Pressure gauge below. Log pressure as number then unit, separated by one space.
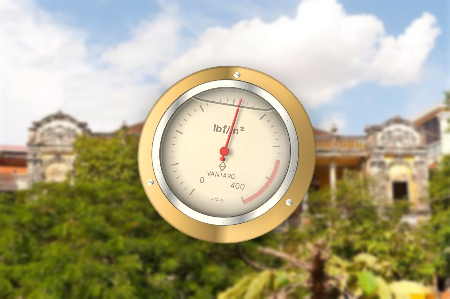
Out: 210 psi
